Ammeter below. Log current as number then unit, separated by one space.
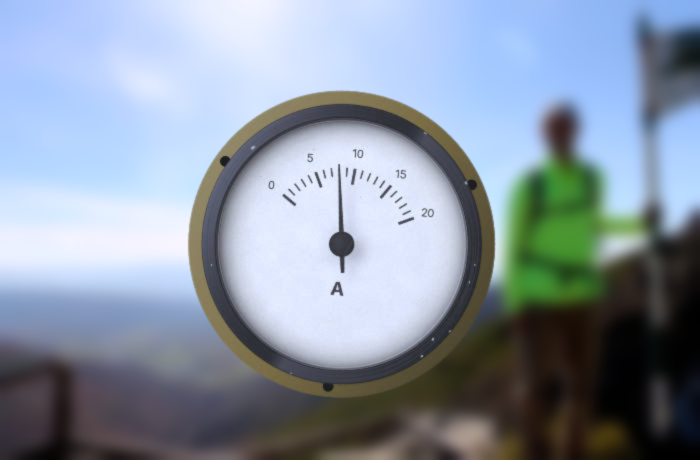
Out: 8 A
